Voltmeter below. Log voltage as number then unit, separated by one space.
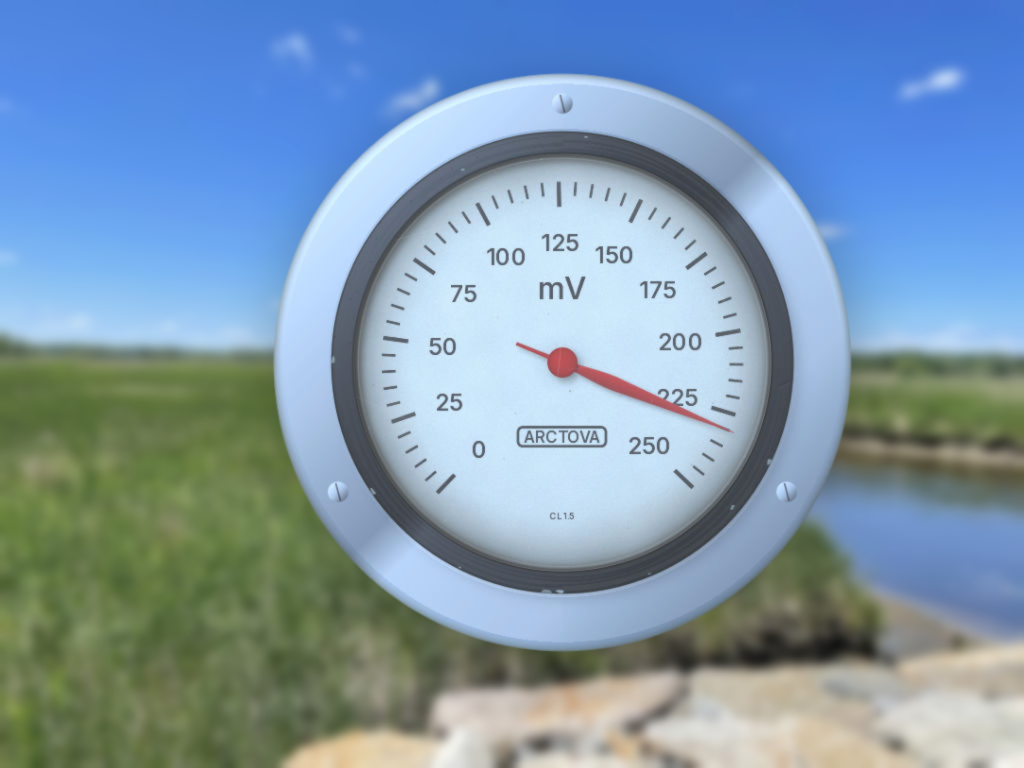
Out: 230 mV
